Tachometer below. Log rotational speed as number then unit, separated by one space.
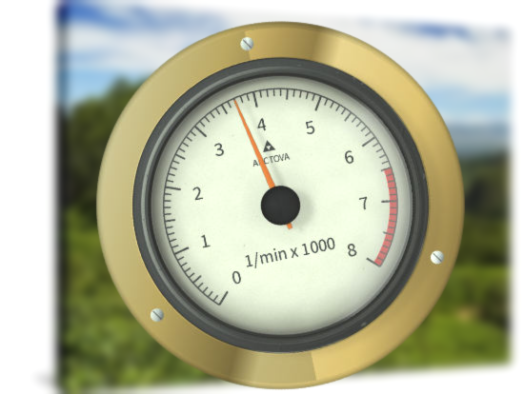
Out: 3700 rpm
